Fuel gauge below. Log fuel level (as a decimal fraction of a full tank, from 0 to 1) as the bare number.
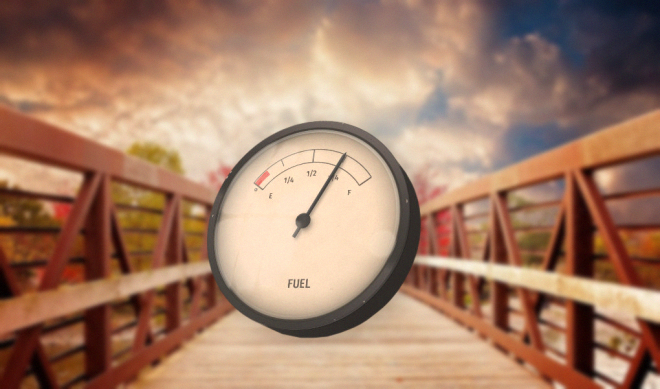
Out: 0.75
